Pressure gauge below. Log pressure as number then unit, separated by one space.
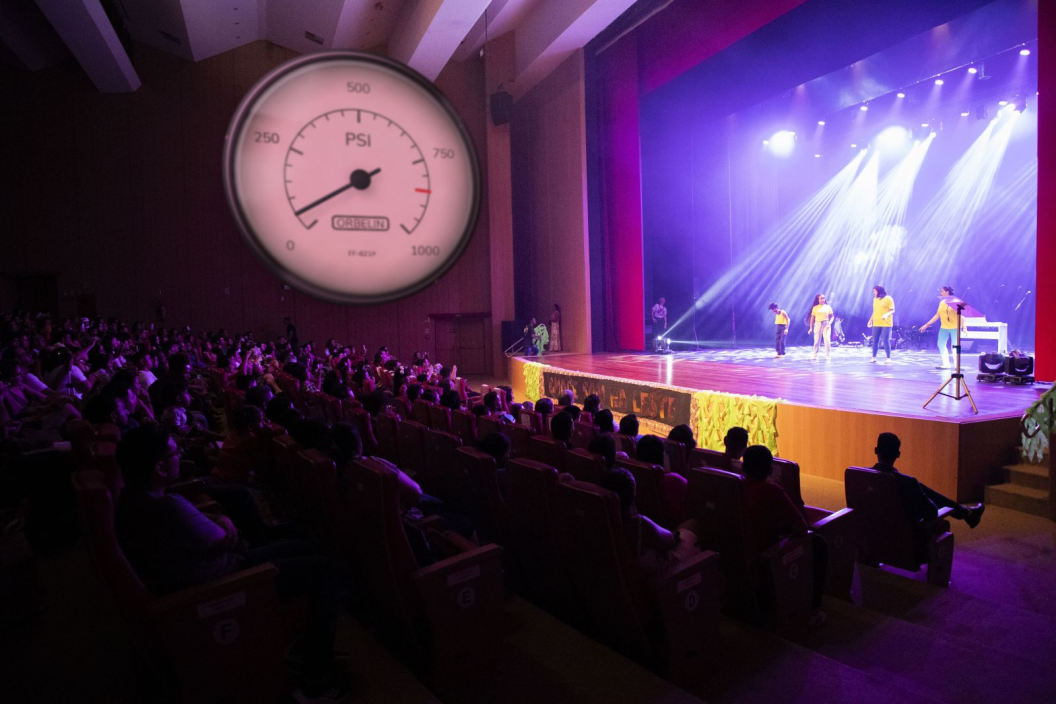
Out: 50 psi
